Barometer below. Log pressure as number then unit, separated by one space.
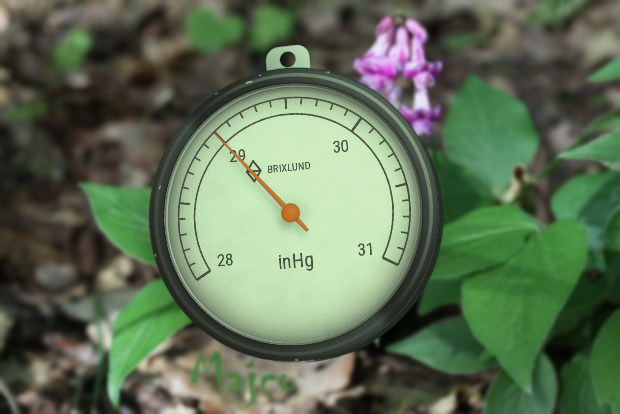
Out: 29 inHg
